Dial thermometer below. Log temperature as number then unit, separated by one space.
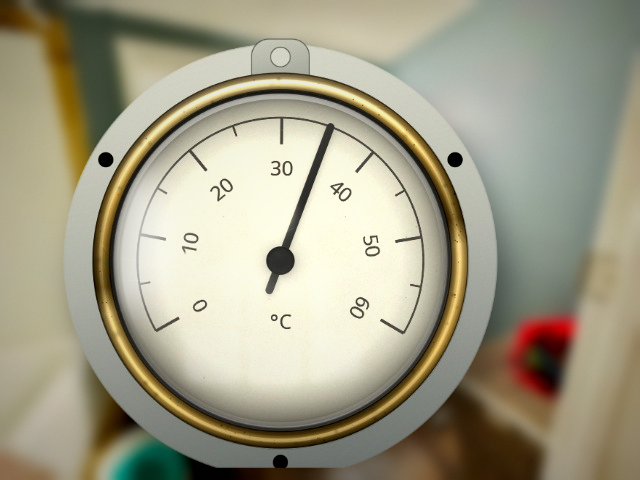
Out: 35 °C
